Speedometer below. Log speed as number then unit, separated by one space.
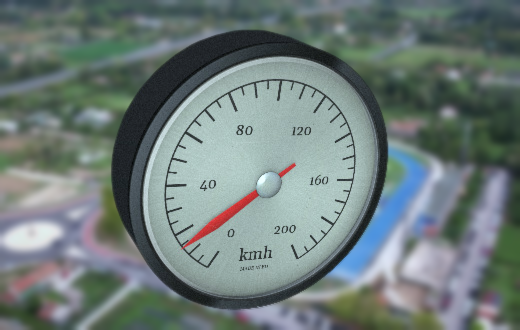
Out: 15 km/h
